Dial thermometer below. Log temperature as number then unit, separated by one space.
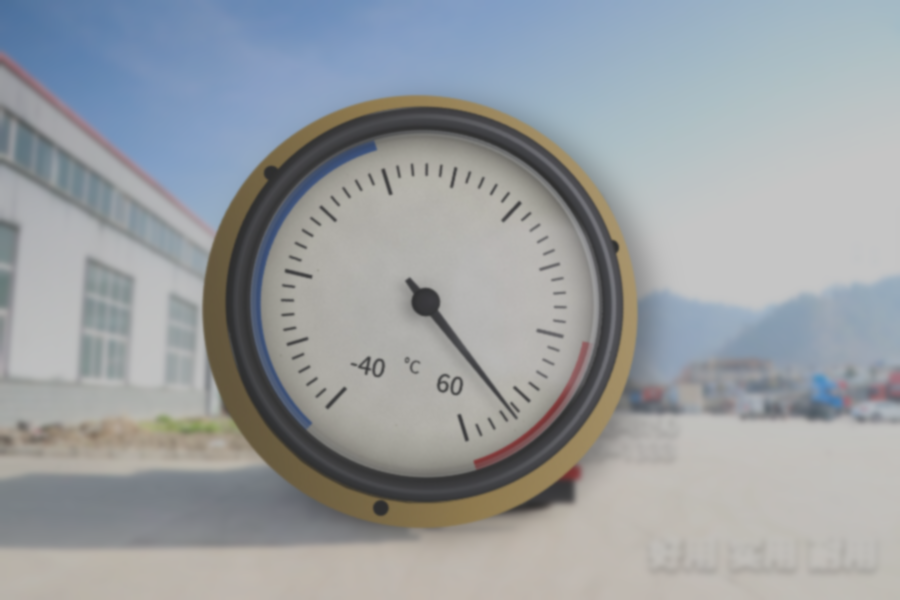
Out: 53 °C
